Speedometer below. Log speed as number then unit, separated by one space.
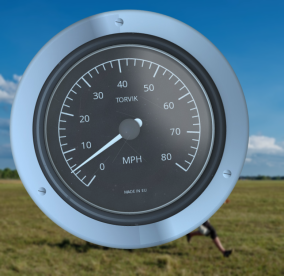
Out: 5 mph
